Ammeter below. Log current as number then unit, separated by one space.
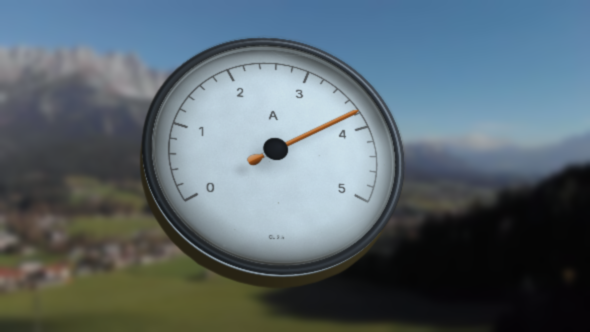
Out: 3.8 A
